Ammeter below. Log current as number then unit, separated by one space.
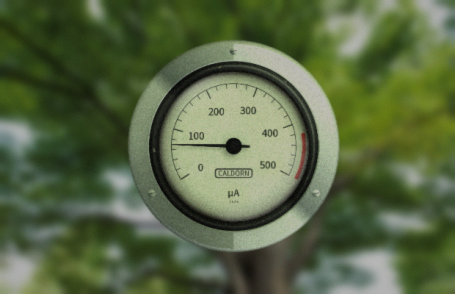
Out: 70 µA
